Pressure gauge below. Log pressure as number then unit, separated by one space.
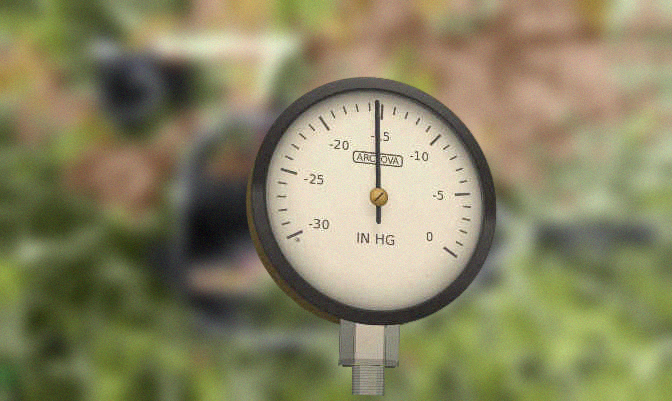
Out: -15.5 inHg
